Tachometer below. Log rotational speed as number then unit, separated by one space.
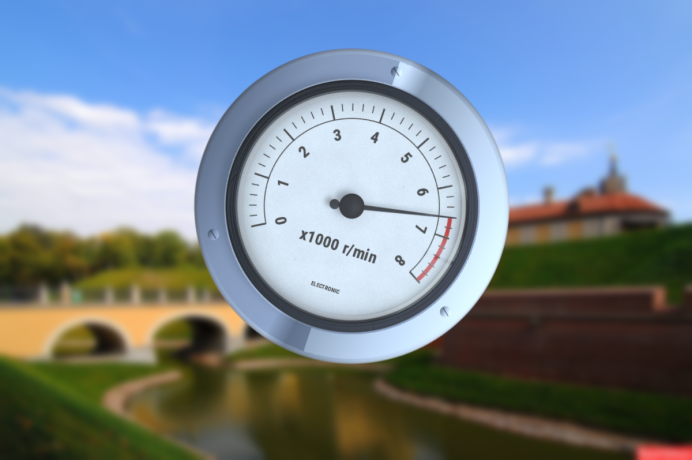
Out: 6600 rpm
